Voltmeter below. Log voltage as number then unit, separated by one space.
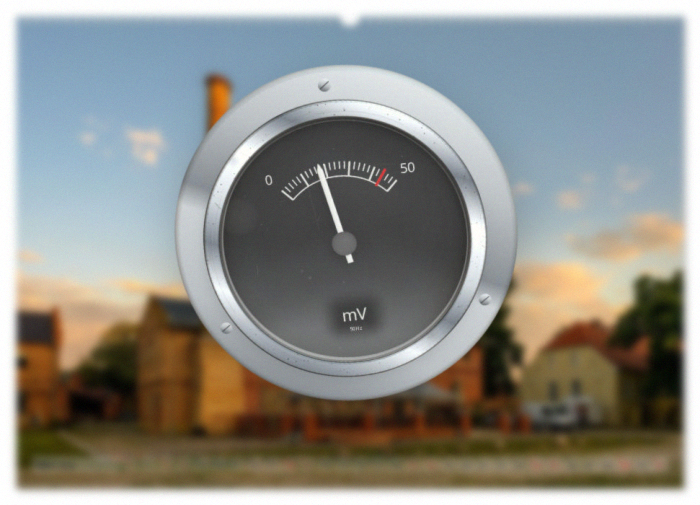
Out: 18 mV
